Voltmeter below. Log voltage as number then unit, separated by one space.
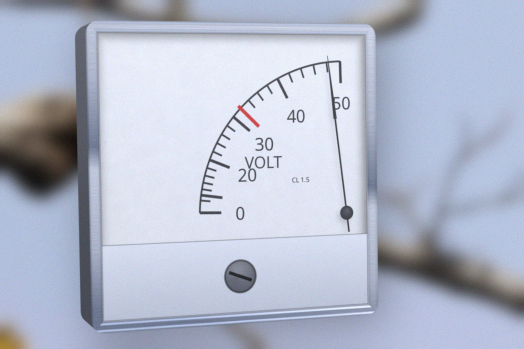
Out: 48 V
